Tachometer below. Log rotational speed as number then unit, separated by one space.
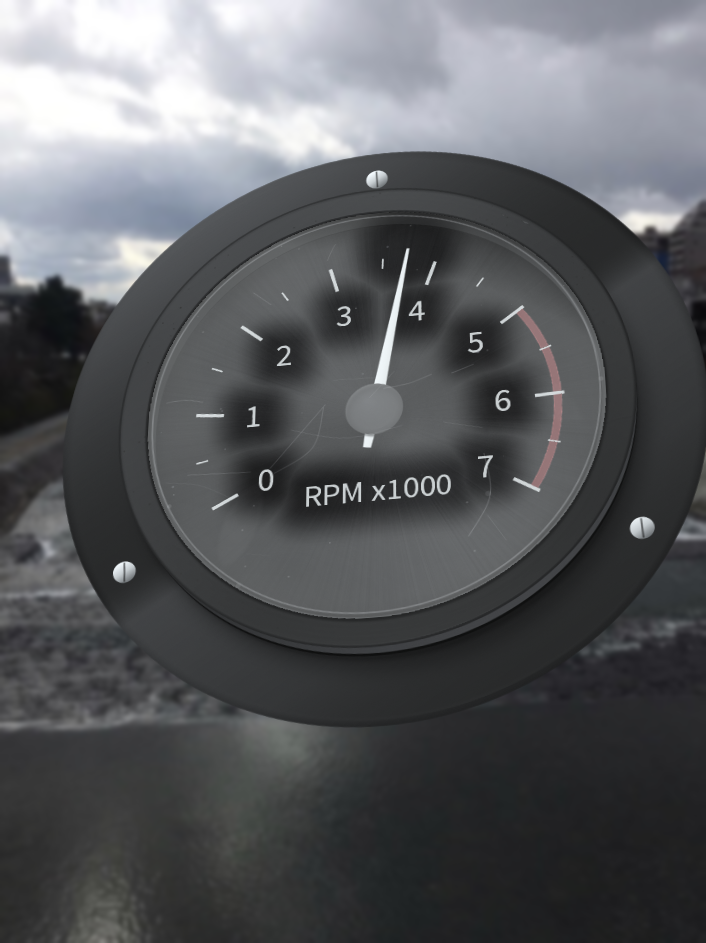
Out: 3750 rpm
